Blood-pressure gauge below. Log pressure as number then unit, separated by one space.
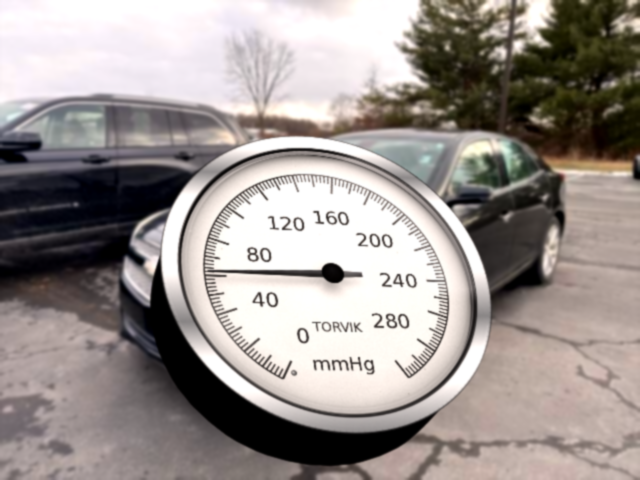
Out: 60 mmHg
